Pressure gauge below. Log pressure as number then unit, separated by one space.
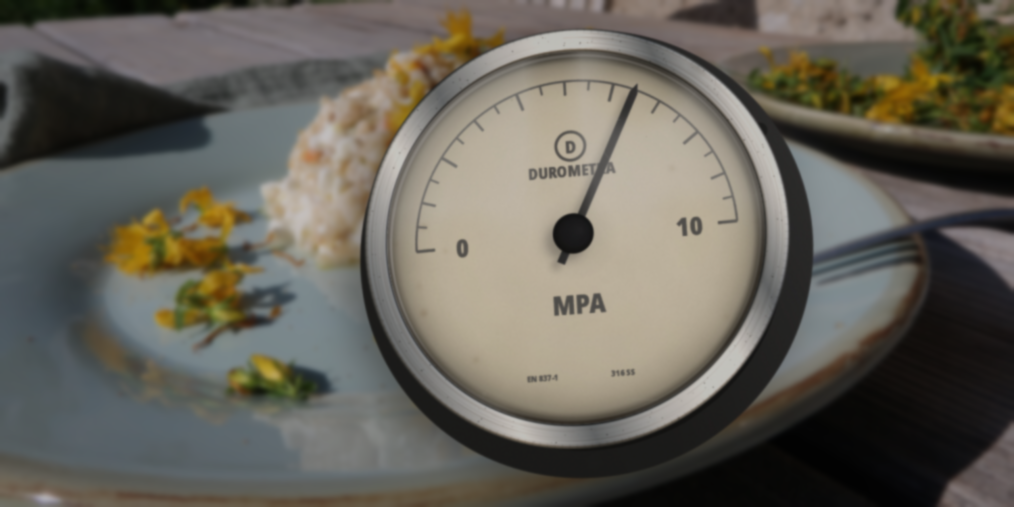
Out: 6.5 MPa
